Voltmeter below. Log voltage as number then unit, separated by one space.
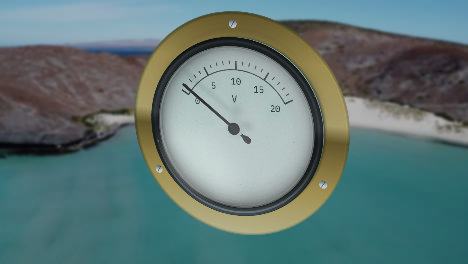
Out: 1 V
